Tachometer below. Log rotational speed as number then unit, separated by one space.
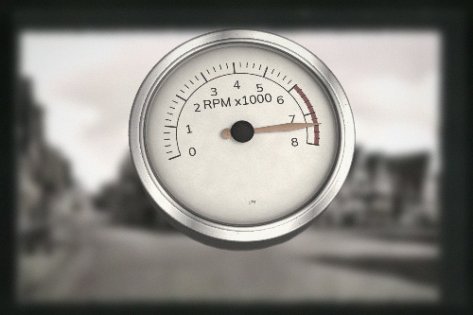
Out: 7400 rpm
